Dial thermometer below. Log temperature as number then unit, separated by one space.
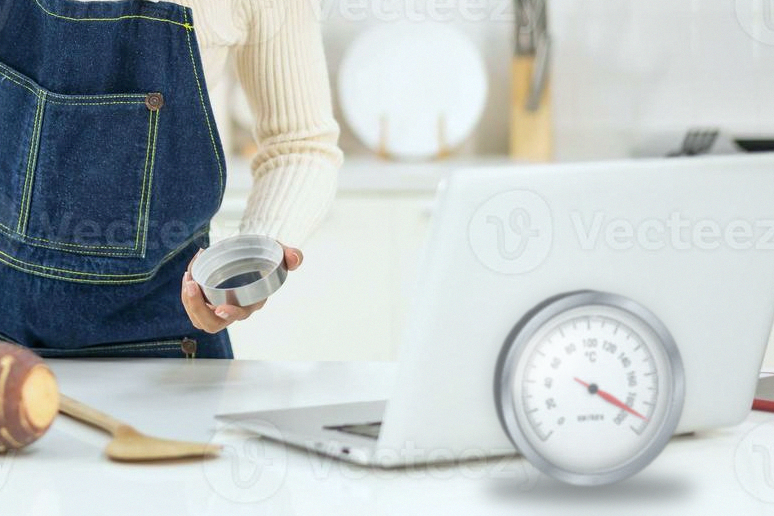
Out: 190 °C
